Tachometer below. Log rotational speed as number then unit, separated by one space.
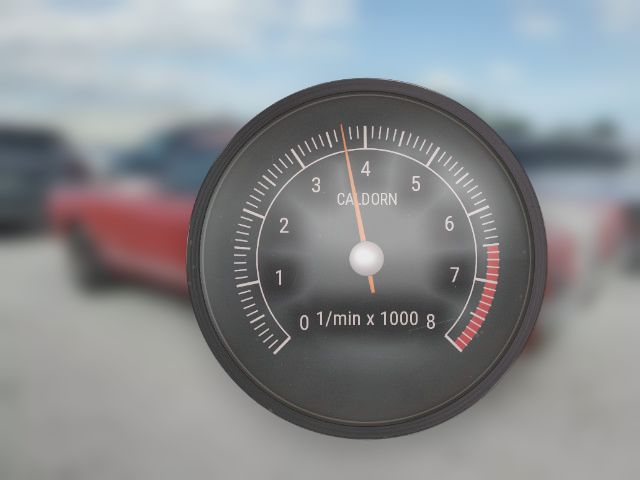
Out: 3700 rpm
